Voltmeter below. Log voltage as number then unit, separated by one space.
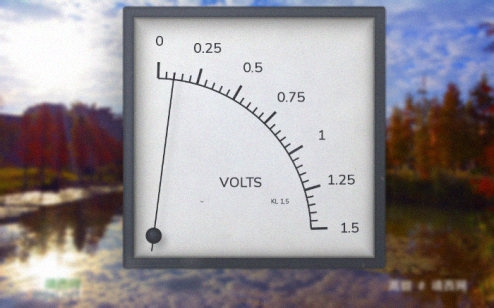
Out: 0.1 V
